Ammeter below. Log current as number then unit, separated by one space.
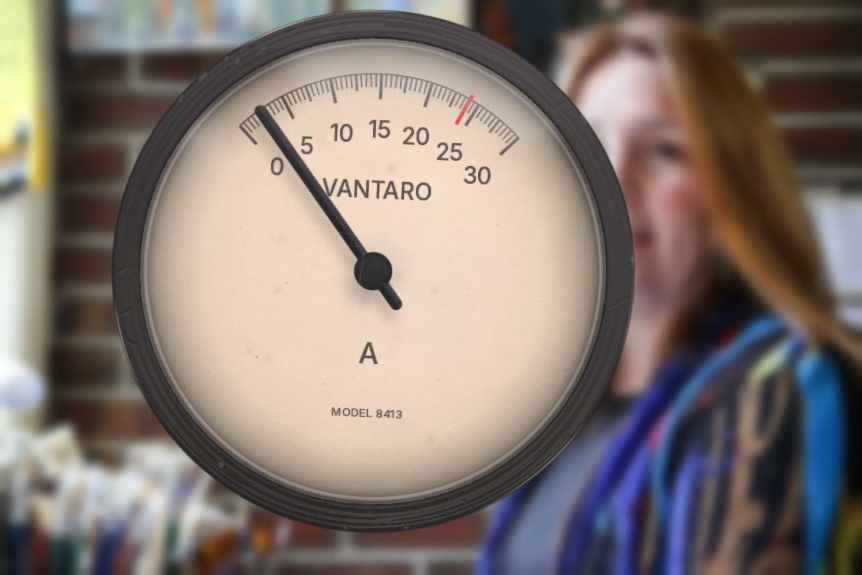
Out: 2.5 A
